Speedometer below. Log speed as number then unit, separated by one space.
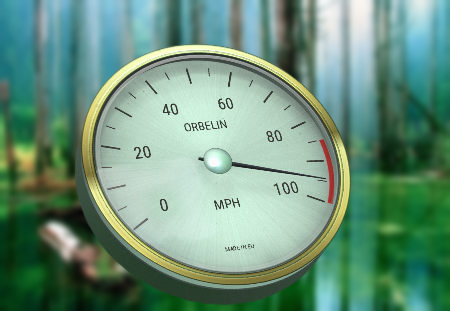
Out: 95 mph
